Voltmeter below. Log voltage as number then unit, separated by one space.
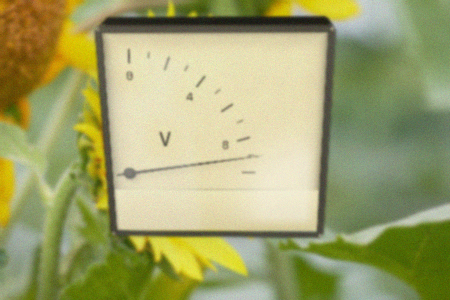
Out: 9 V
